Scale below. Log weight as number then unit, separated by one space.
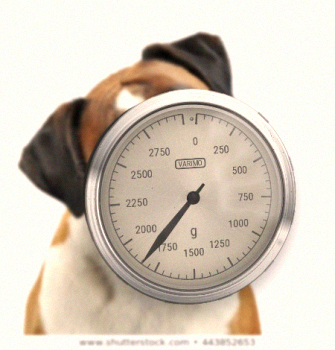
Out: 1850 g
